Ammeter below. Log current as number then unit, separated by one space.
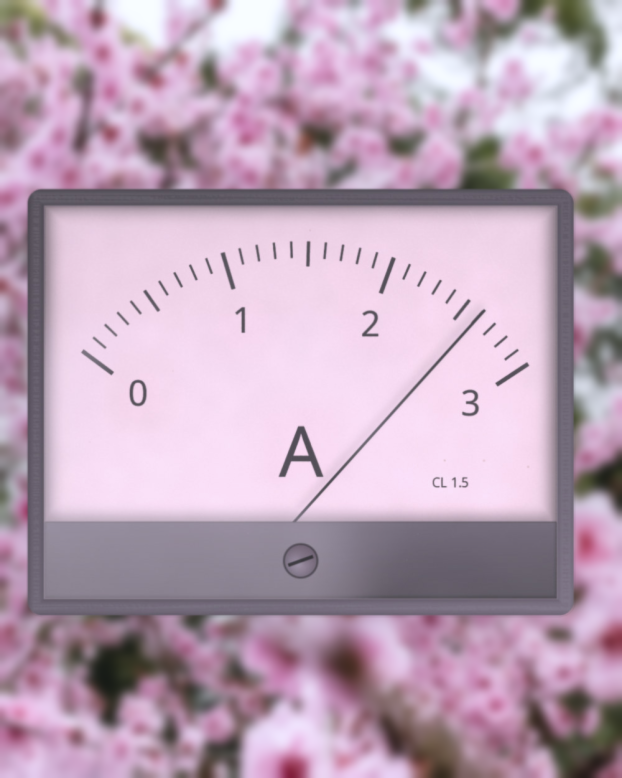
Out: 2.6 A
